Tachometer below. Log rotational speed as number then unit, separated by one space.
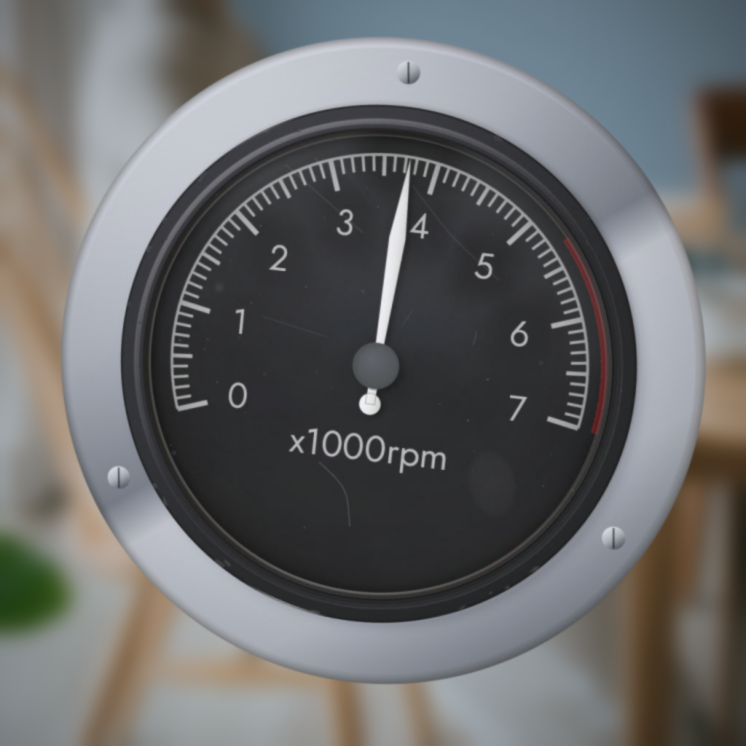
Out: 3750 rpm
